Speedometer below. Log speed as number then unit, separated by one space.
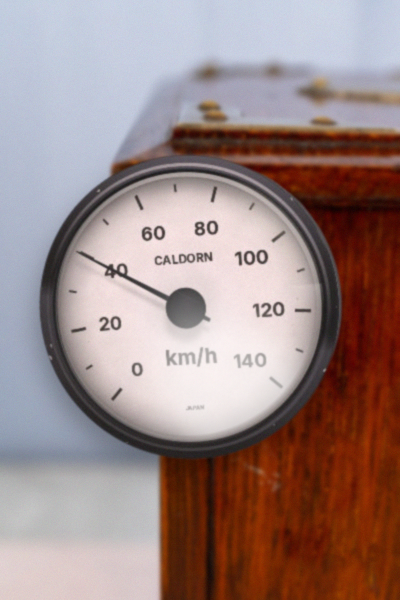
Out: 40 km/h
